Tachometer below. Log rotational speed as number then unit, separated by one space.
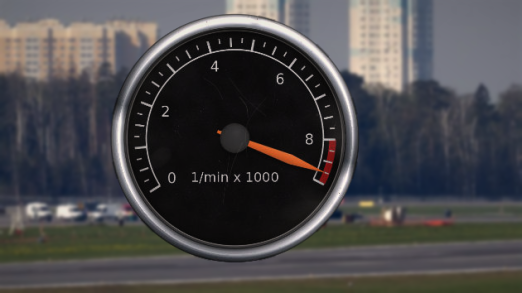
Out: 8750 rpm
